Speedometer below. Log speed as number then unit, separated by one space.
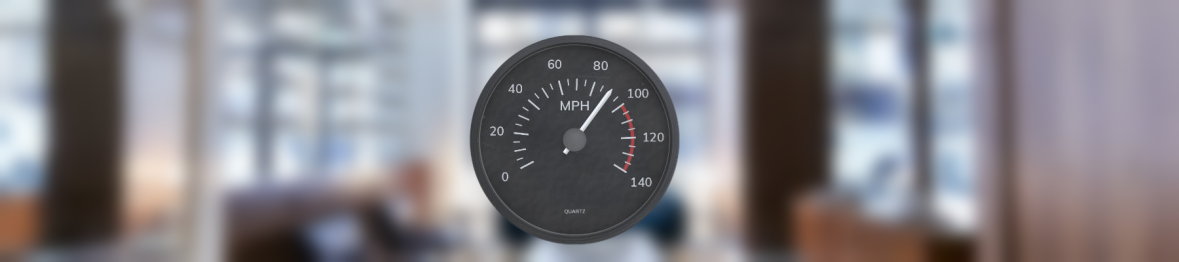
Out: 90 mph
